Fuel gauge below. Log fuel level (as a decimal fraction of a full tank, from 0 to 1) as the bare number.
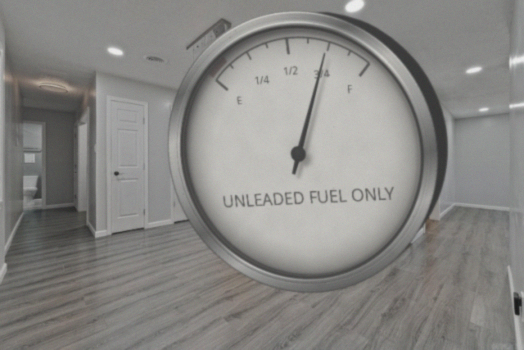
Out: 0.75
